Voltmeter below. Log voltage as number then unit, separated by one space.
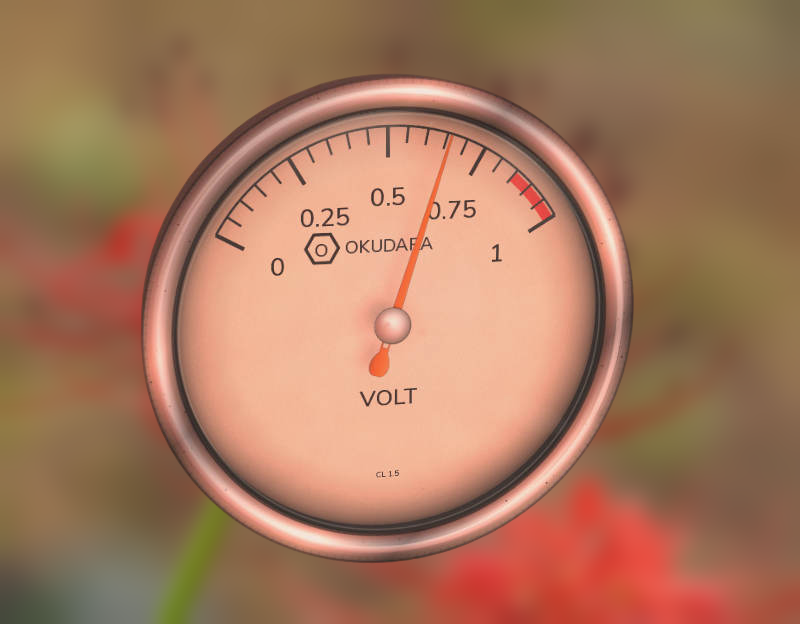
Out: 0.65 V
